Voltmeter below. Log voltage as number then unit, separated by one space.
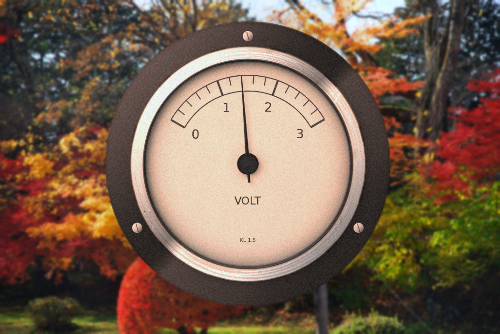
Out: 1.4 V
